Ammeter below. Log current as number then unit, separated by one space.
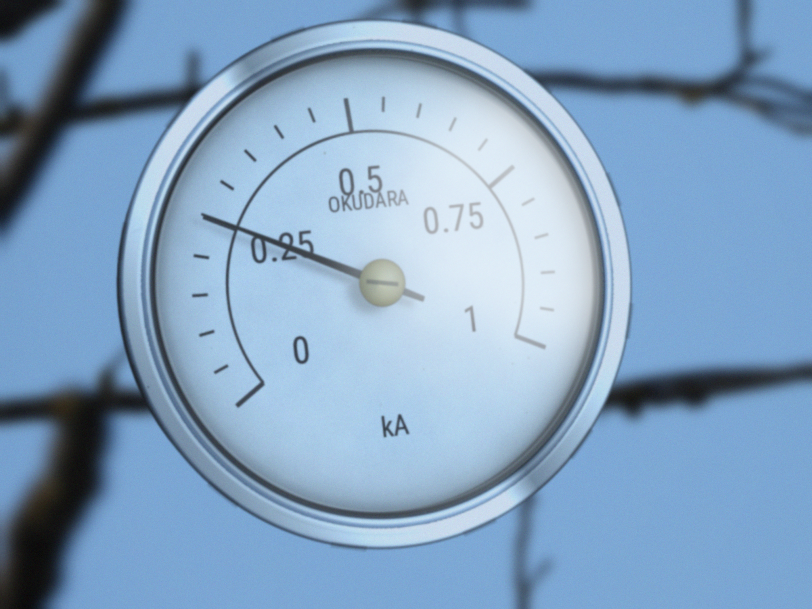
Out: 0.25 kA
